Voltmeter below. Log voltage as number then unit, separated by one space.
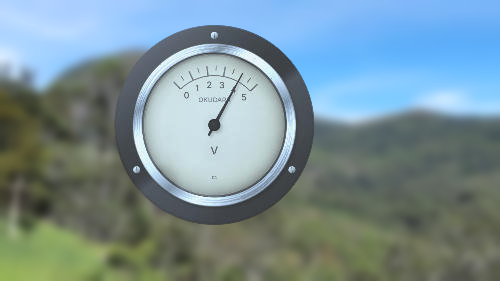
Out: 4 V
